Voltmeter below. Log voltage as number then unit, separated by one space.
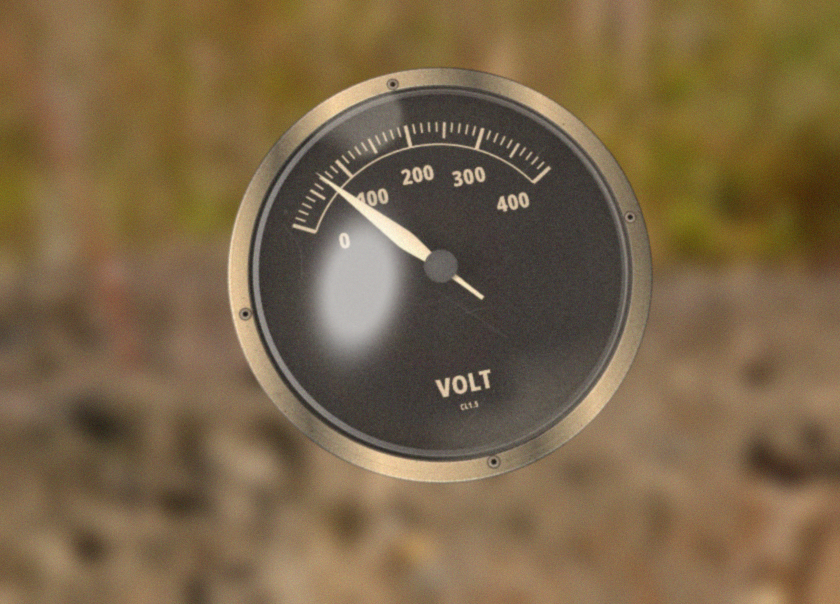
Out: 70 V
